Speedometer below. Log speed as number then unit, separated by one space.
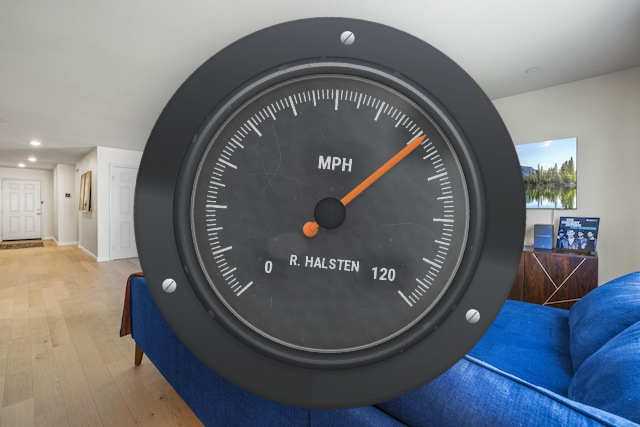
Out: 81 mph
